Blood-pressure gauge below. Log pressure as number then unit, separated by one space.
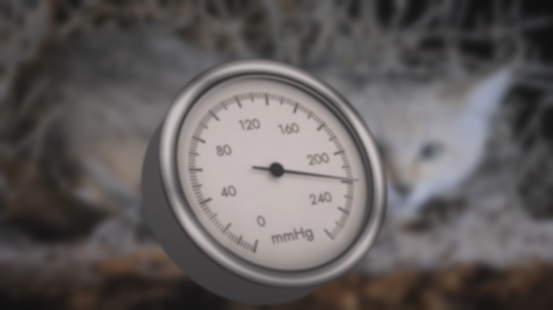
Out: 220 mmHg
